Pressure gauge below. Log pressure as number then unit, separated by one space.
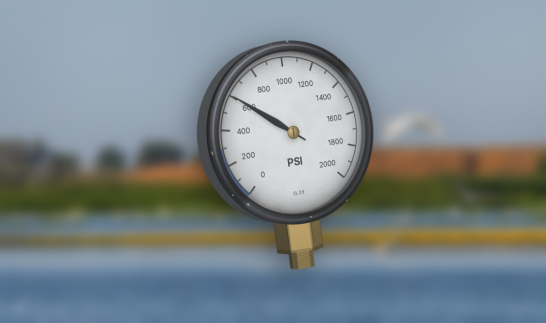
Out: 600 psi
